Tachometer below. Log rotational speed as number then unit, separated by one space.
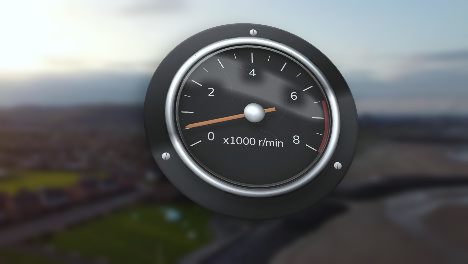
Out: 500 rpm
